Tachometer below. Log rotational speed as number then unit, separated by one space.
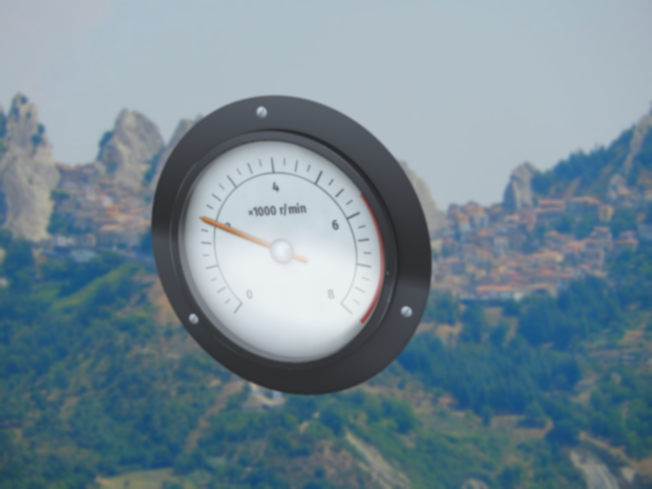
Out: 2000 rpm
